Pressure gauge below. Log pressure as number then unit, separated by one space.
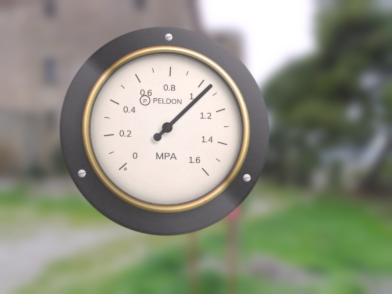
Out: 1.05 MPa
